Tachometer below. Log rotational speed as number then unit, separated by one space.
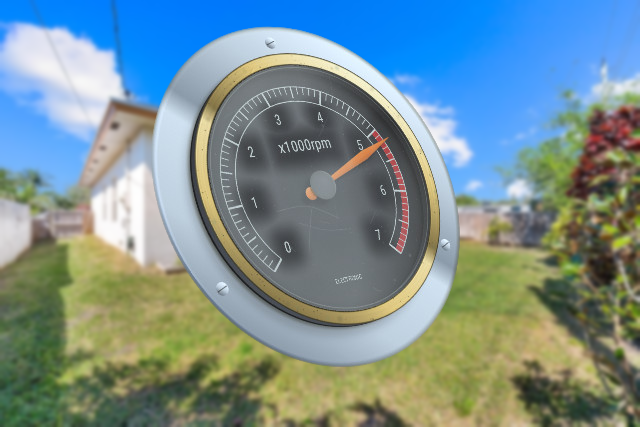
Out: 5200 rpm
